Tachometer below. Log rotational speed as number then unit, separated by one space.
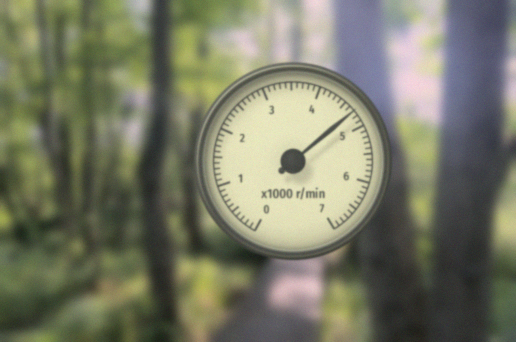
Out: 4700 rpm
